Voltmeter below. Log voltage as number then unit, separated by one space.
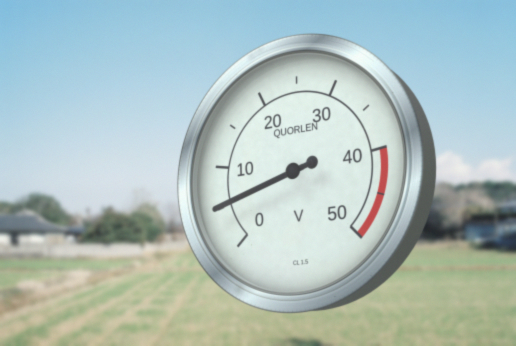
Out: 5 V
